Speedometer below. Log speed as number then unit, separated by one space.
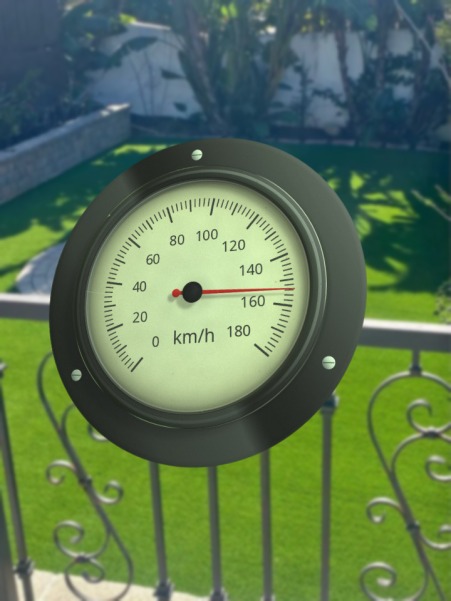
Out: 154 km/h
